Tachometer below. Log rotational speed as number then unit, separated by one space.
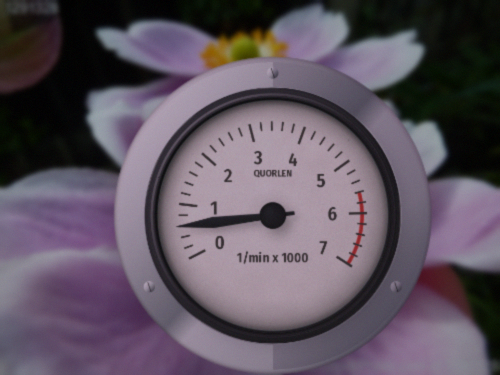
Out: 600 rpm
